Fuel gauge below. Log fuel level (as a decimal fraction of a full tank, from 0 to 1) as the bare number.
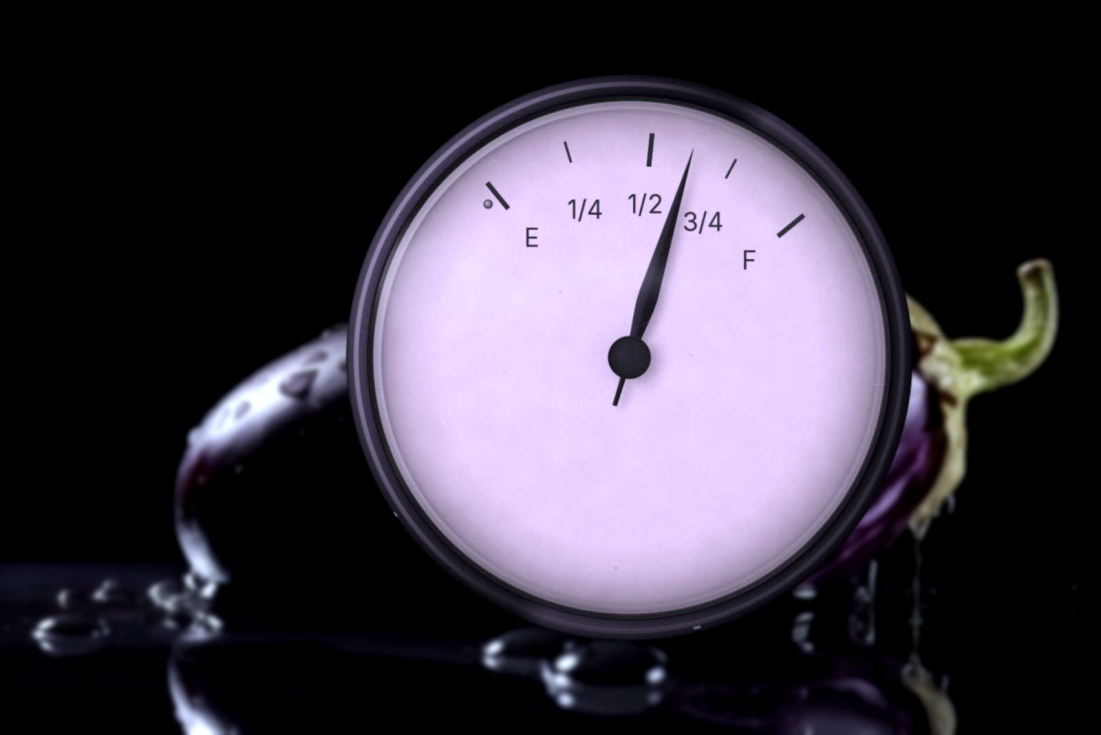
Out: 0.625
